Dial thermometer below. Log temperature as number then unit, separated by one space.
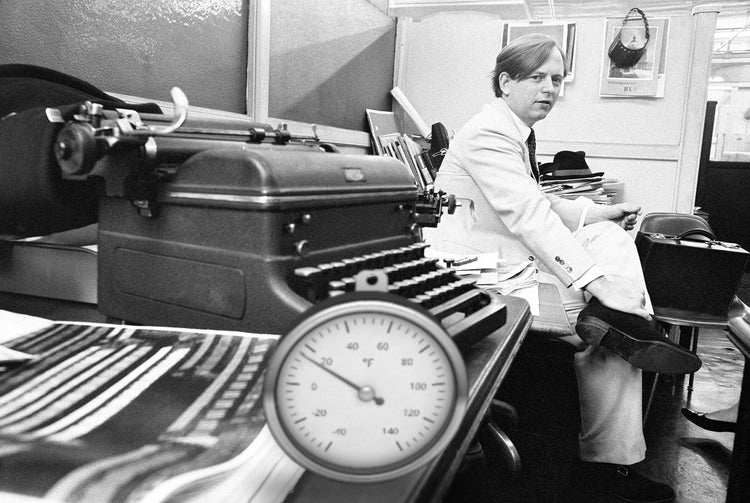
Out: 16 °F
